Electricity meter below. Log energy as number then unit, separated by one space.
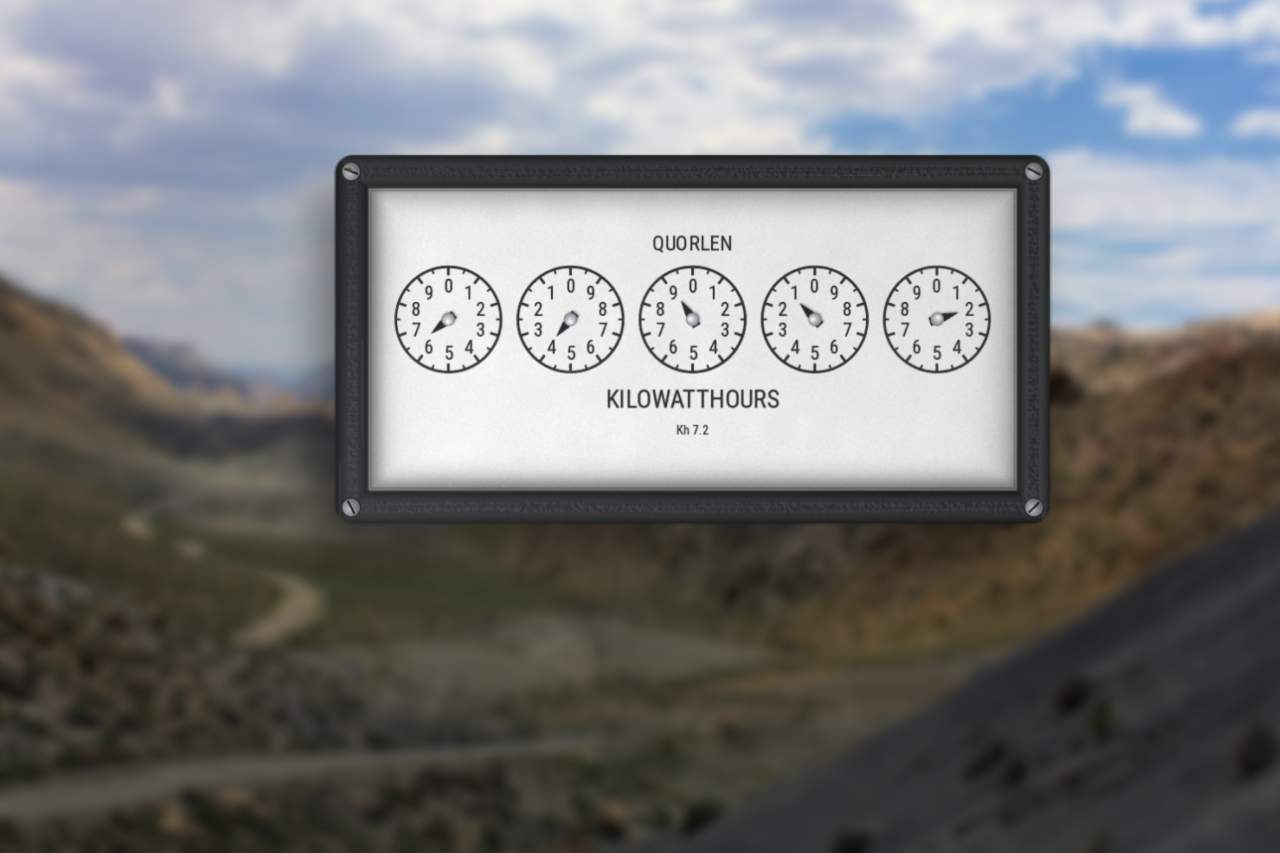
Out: 63912 kWh
